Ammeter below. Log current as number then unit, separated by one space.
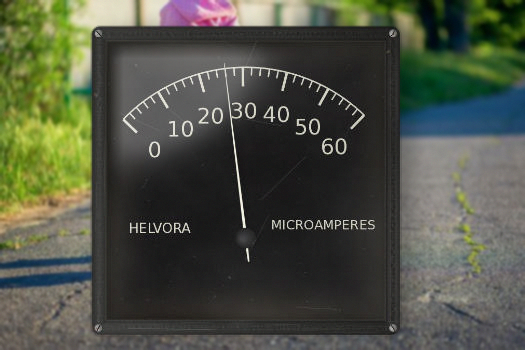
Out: 26 µA
